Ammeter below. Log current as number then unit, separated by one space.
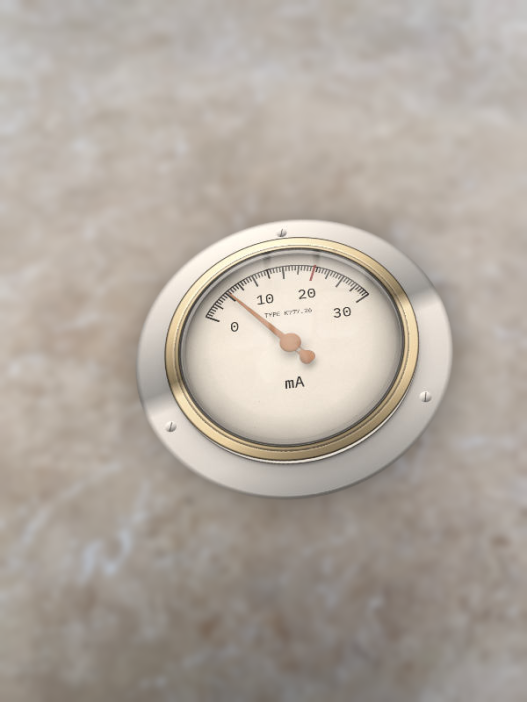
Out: 5 mA
